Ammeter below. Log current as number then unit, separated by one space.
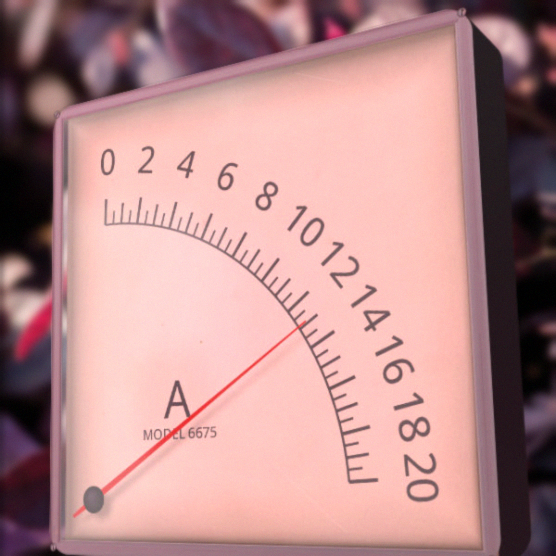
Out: 13 A
